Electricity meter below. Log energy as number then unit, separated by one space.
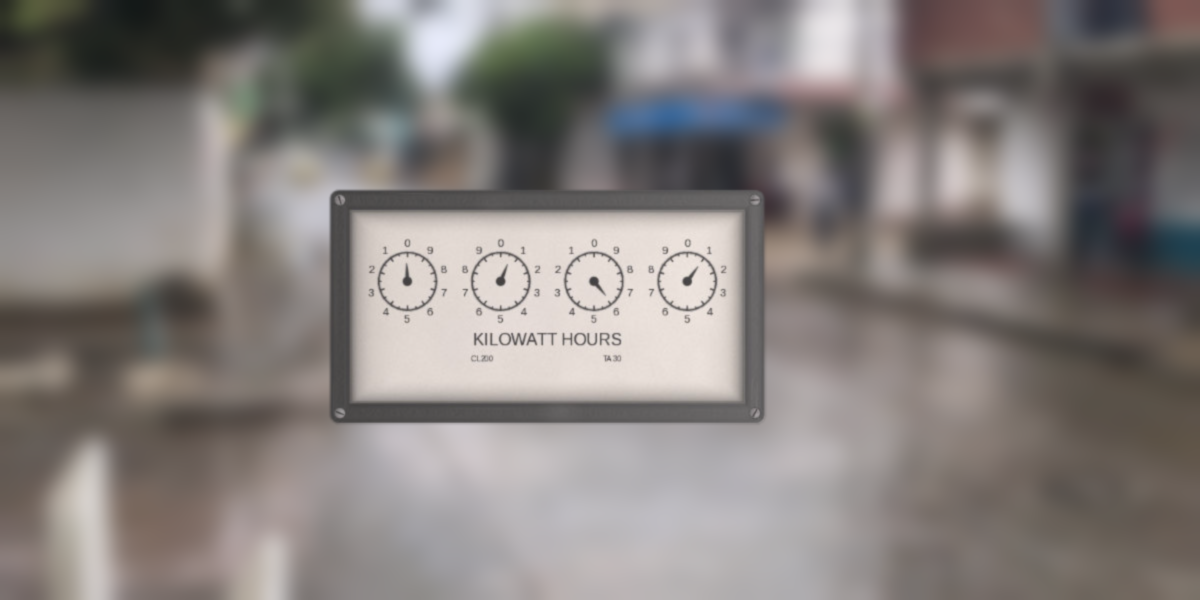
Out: 61 kWh
